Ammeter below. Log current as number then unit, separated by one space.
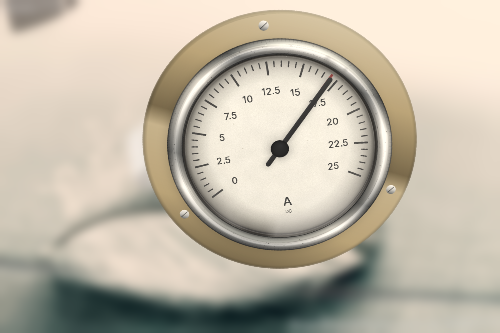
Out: 17 A
